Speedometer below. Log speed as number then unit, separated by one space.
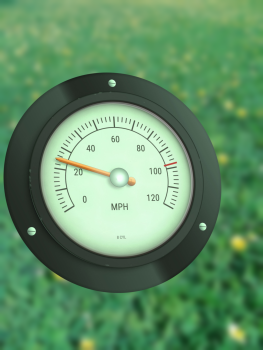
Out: 24 mph
